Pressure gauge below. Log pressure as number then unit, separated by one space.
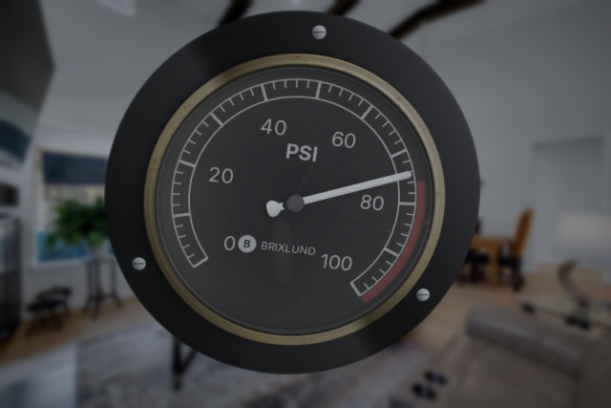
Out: 74 psi
